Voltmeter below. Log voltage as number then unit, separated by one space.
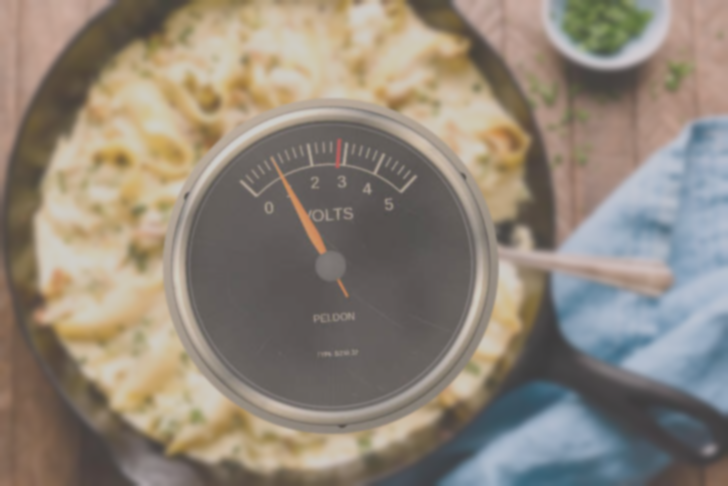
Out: 1 V
